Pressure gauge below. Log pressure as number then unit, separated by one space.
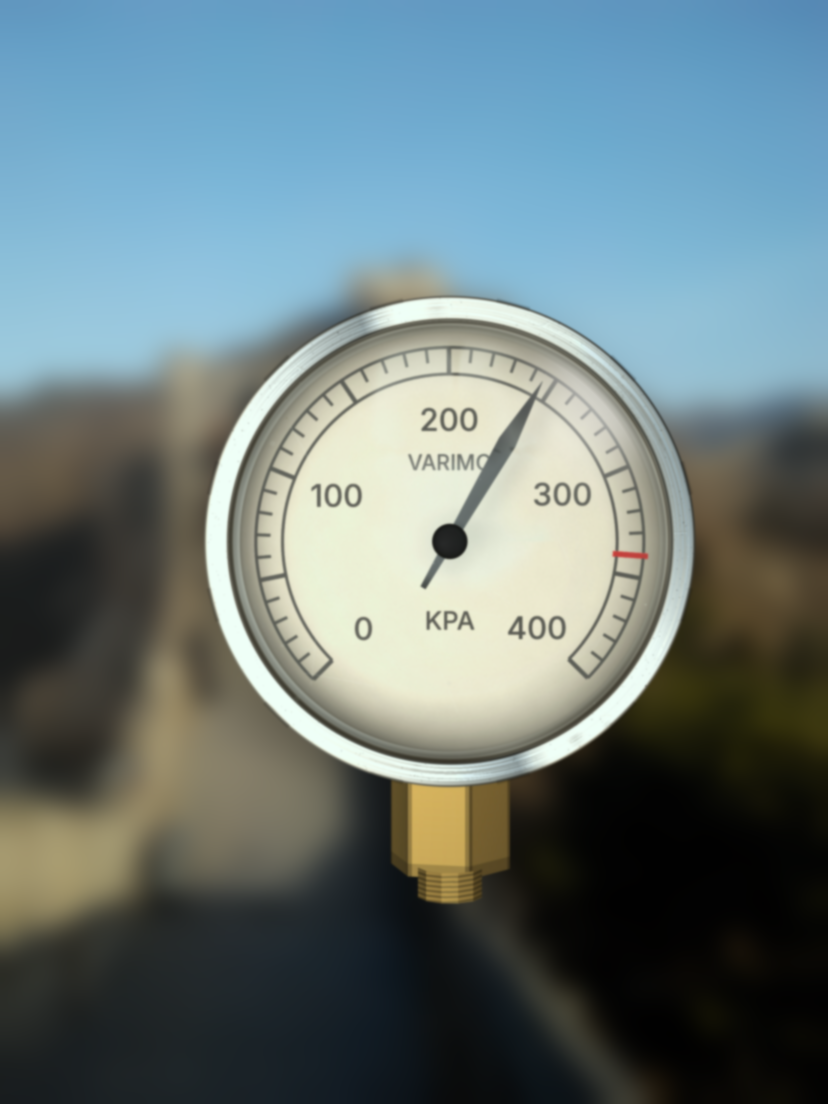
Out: 245 kPa
